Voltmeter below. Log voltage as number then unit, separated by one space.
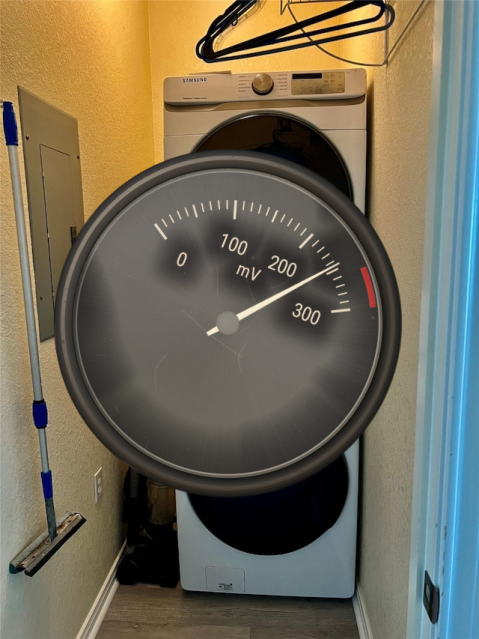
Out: 245 mV
